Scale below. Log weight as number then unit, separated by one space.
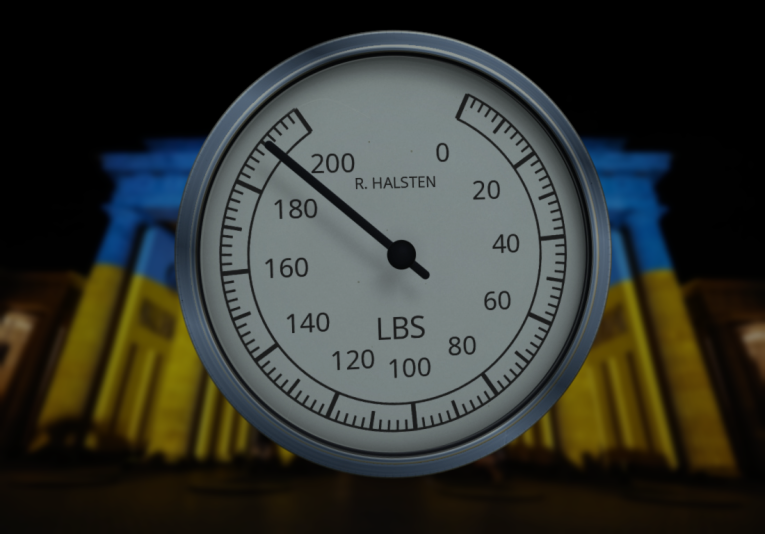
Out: 190 lb
